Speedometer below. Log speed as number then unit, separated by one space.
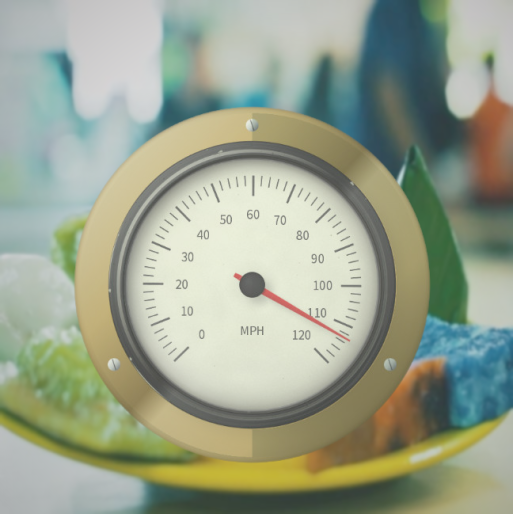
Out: 113 mph
